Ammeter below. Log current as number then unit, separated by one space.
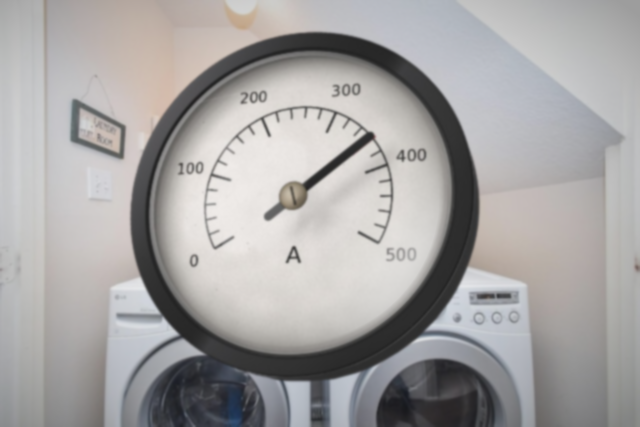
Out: 360 A
